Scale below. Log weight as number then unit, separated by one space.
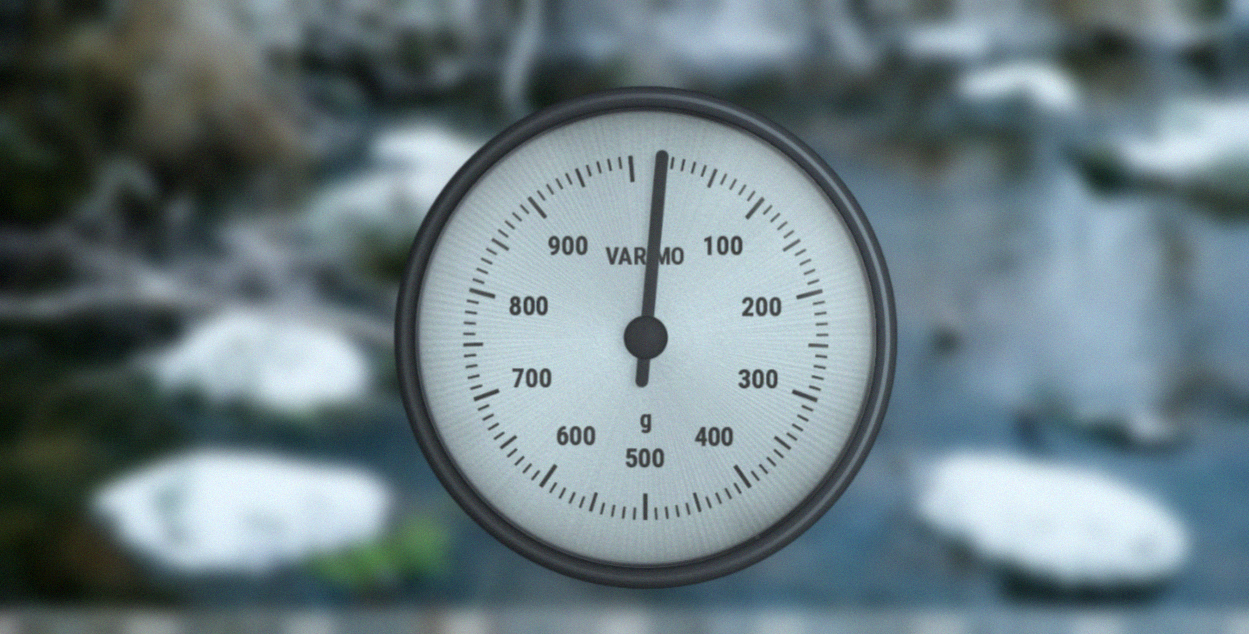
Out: 0 g
